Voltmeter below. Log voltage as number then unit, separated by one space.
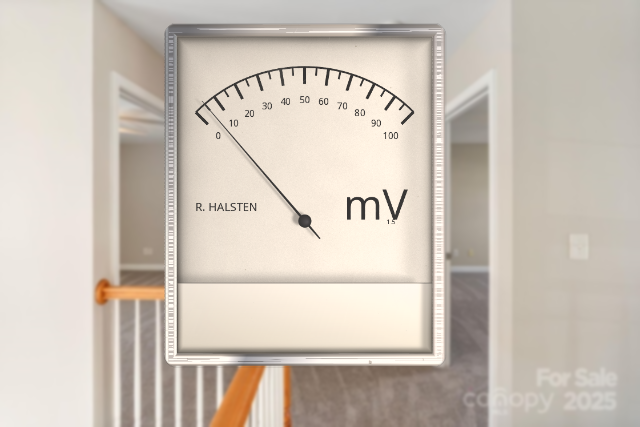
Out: 5 mV
